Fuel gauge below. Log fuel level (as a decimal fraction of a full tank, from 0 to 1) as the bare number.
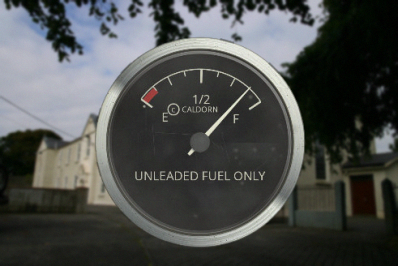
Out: 0.875
